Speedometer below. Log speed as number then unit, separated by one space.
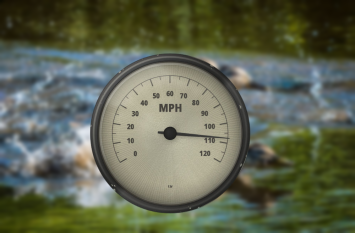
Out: 107.5 mph
